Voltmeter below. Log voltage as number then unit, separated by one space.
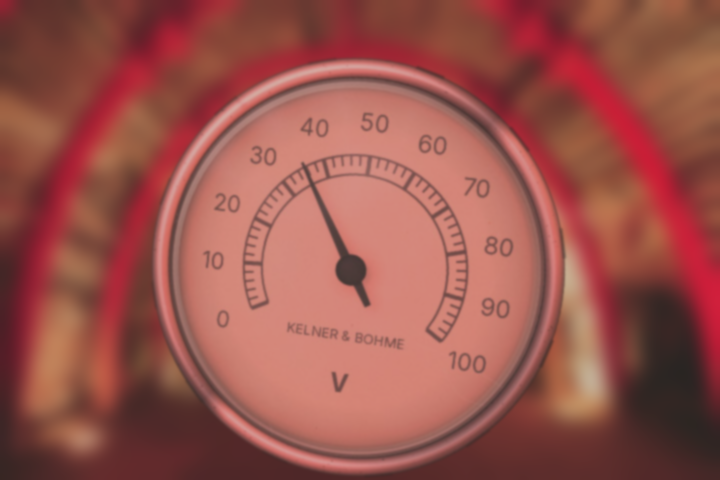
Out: 36 V
